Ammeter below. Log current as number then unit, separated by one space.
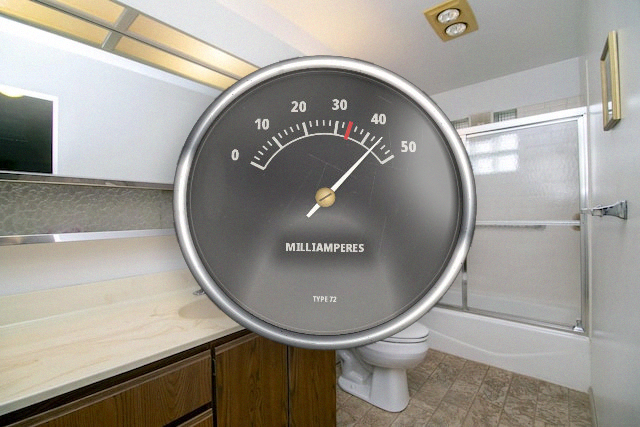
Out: 44 mA
